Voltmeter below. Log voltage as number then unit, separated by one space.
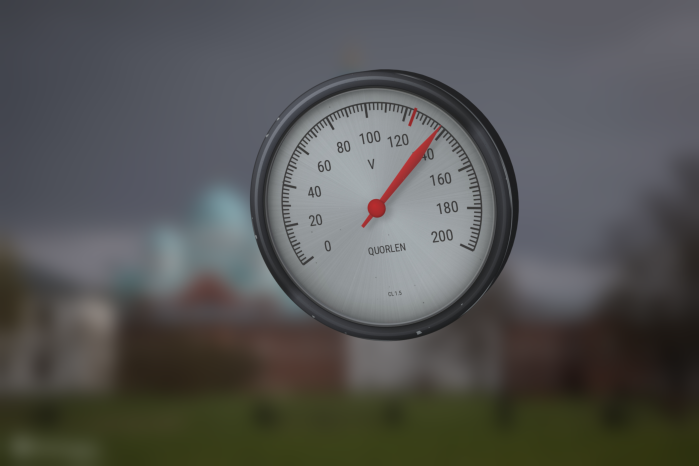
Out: 138 V
